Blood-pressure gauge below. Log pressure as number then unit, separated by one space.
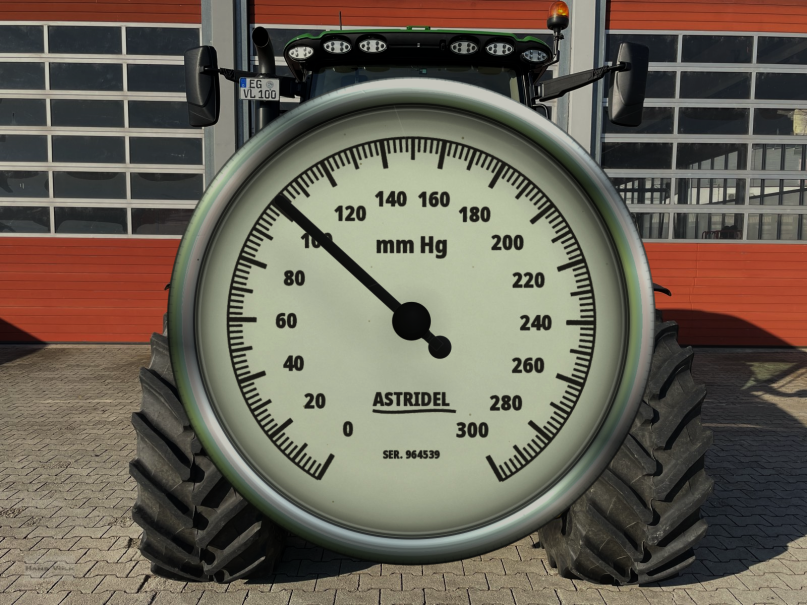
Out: 102 mmHg
